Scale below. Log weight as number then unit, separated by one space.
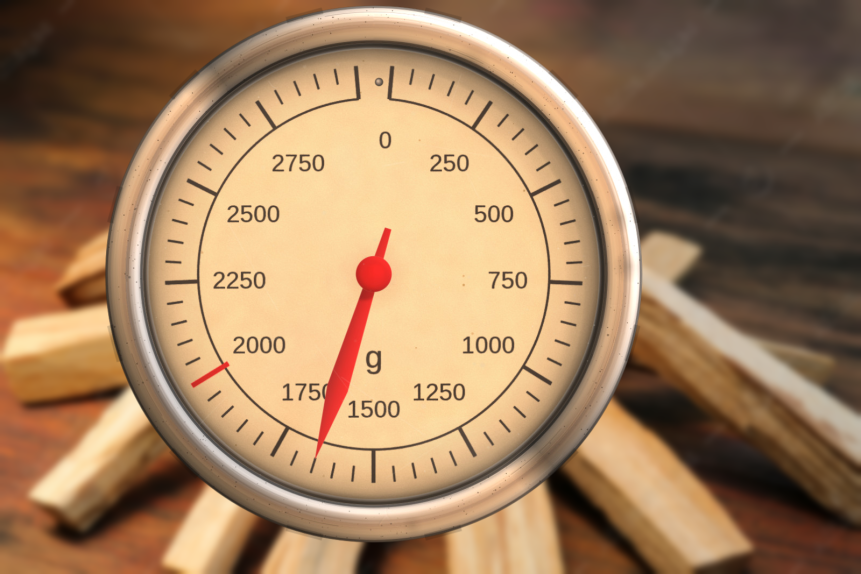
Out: 1650 g
